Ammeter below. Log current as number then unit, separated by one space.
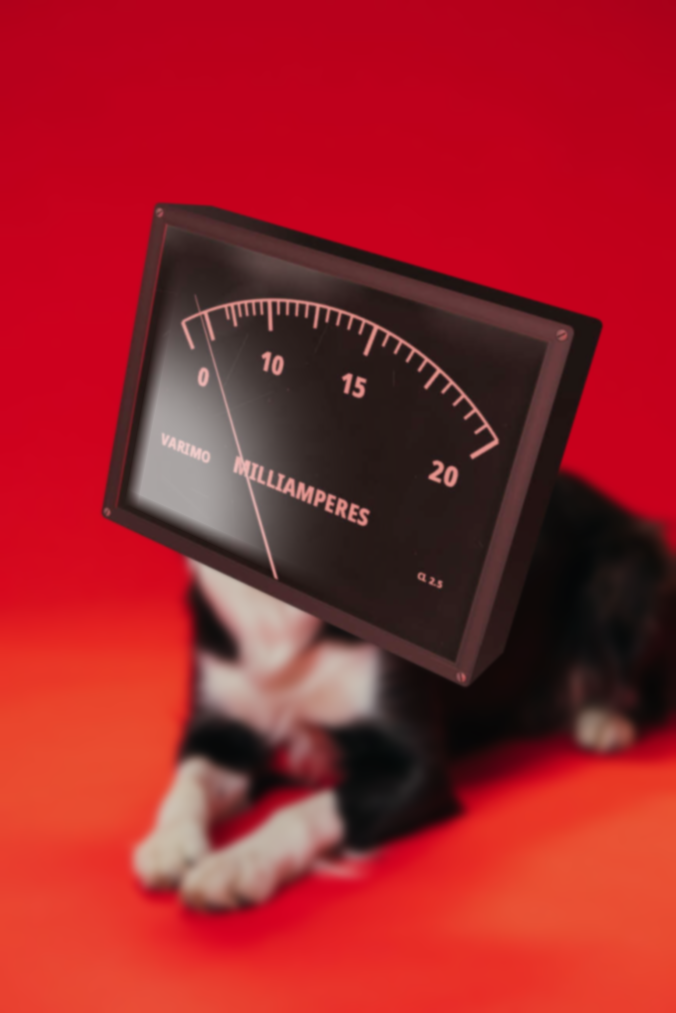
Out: 5 mA
